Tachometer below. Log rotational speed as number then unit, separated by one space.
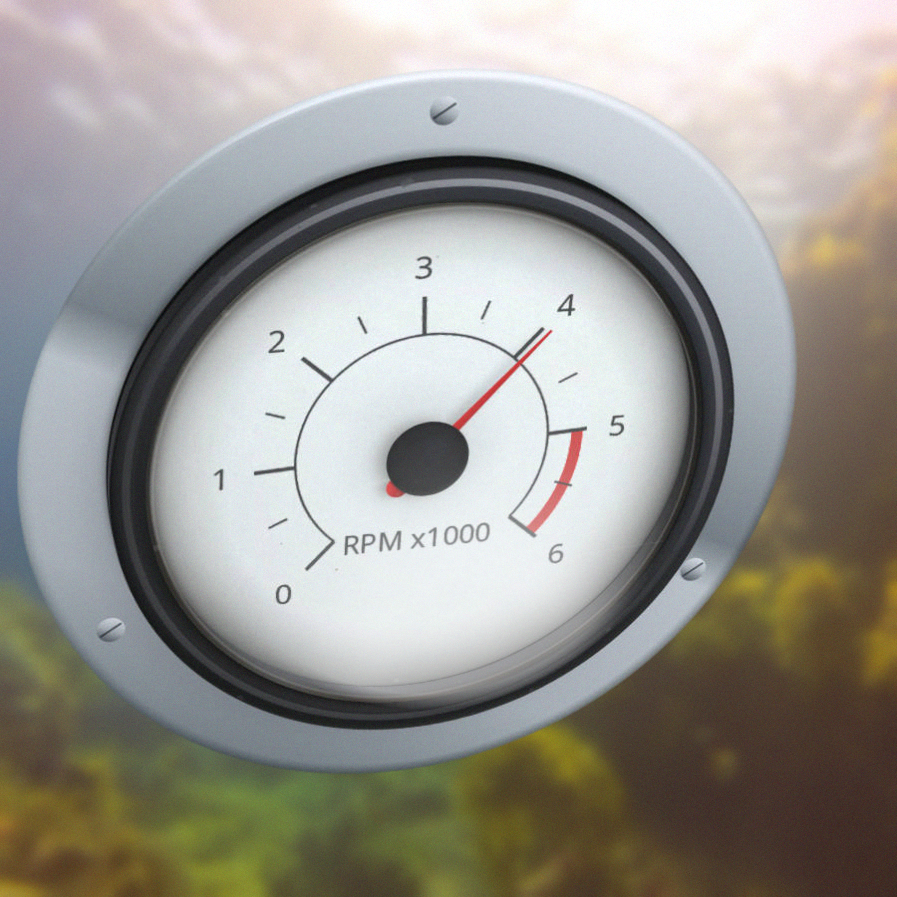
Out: 4000 rpm
